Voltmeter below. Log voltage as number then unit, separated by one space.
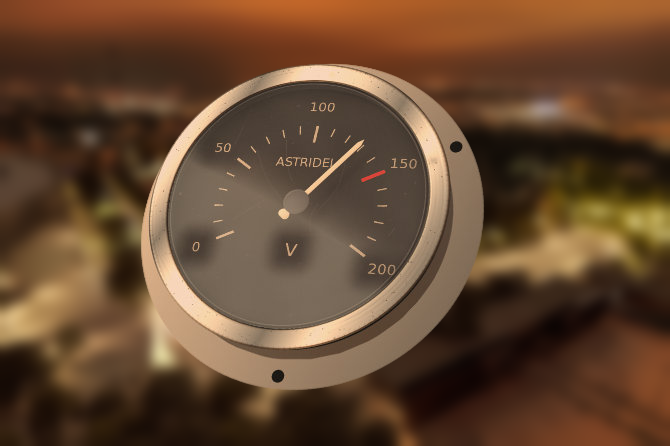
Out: 130 V
